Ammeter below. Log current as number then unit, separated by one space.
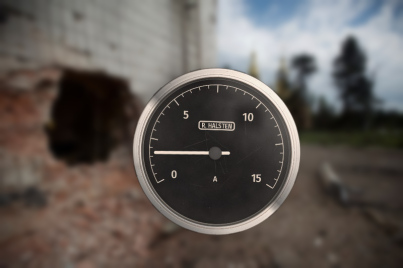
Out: 1.75 A
